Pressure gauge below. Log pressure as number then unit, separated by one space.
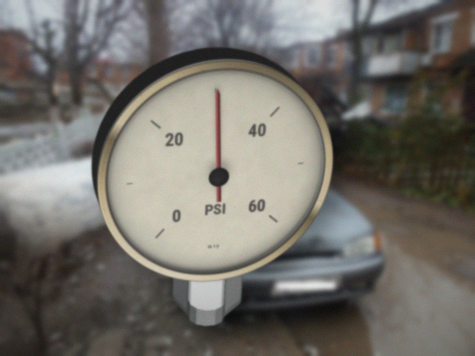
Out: 30 psi
